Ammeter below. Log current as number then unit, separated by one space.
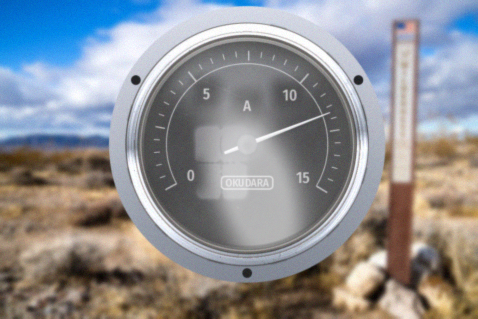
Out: 11.75 A
